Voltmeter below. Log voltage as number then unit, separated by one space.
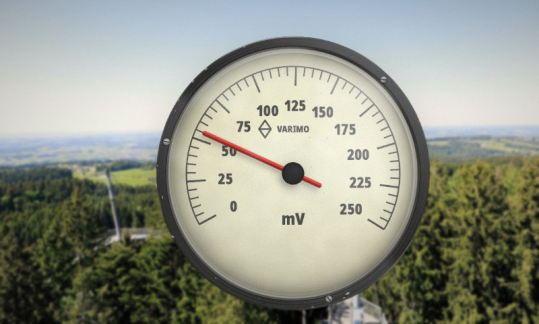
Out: 55 mV
